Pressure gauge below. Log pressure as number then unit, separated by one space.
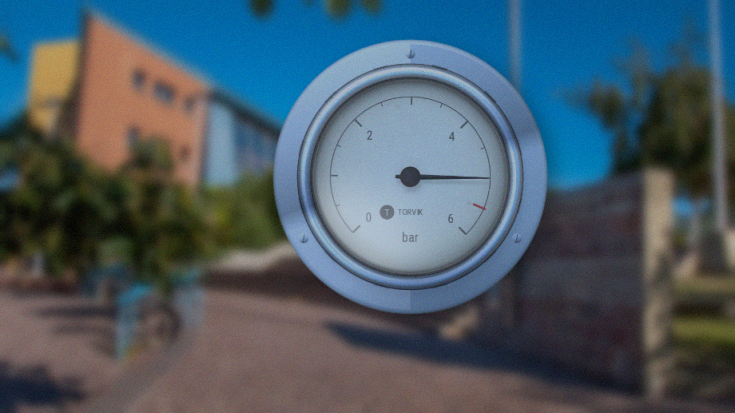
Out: 5 bar
